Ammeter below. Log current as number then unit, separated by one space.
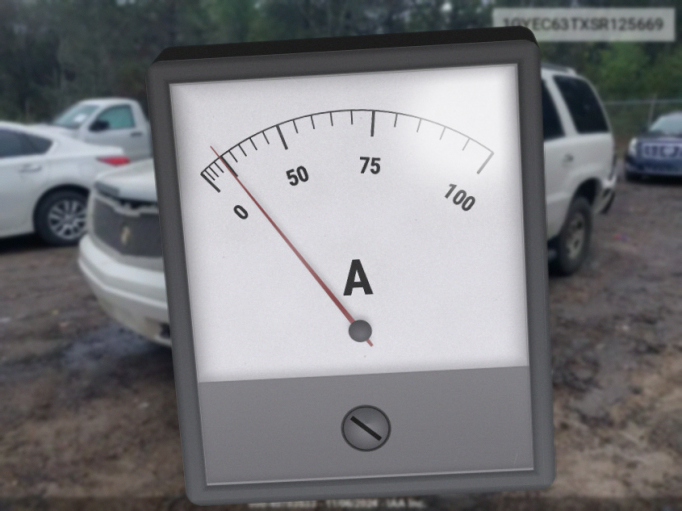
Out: 25 A
